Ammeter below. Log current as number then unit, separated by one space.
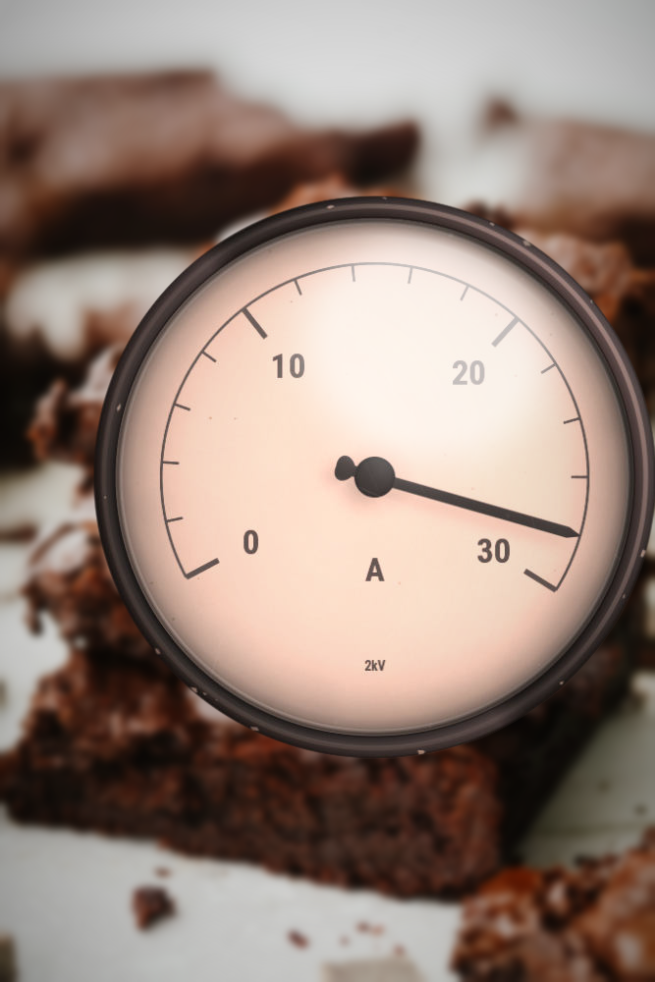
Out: 28 A
